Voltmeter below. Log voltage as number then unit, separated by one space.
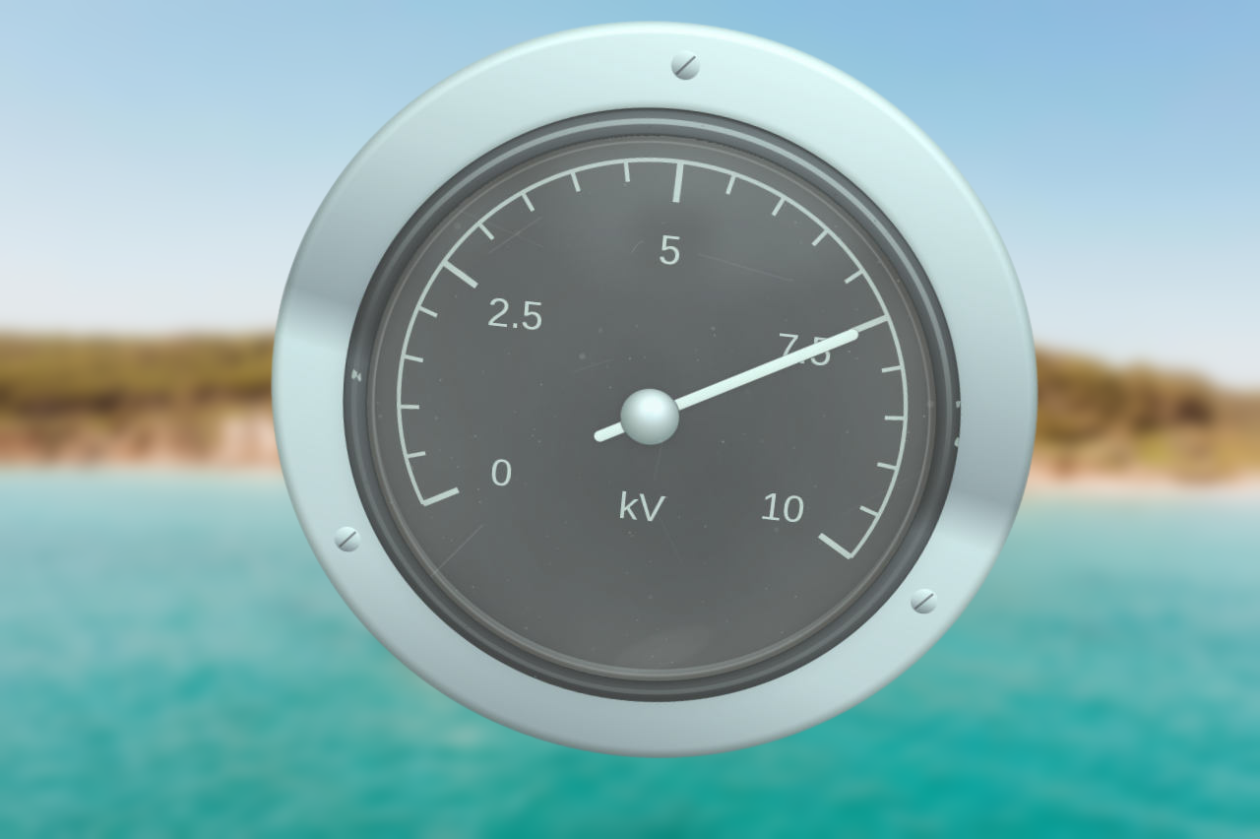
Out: 7.5 kV
